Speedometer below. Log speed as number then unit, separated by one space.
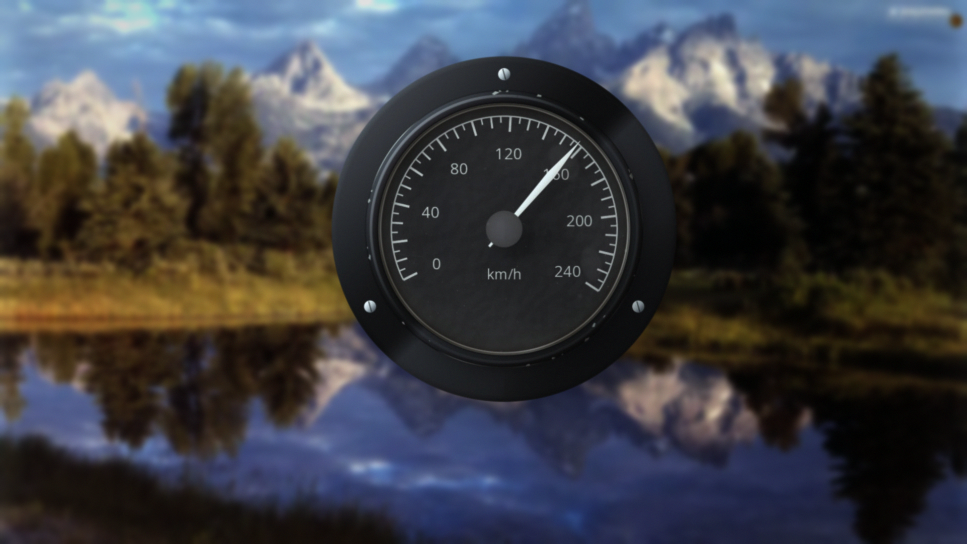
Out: 157.5 km/h
